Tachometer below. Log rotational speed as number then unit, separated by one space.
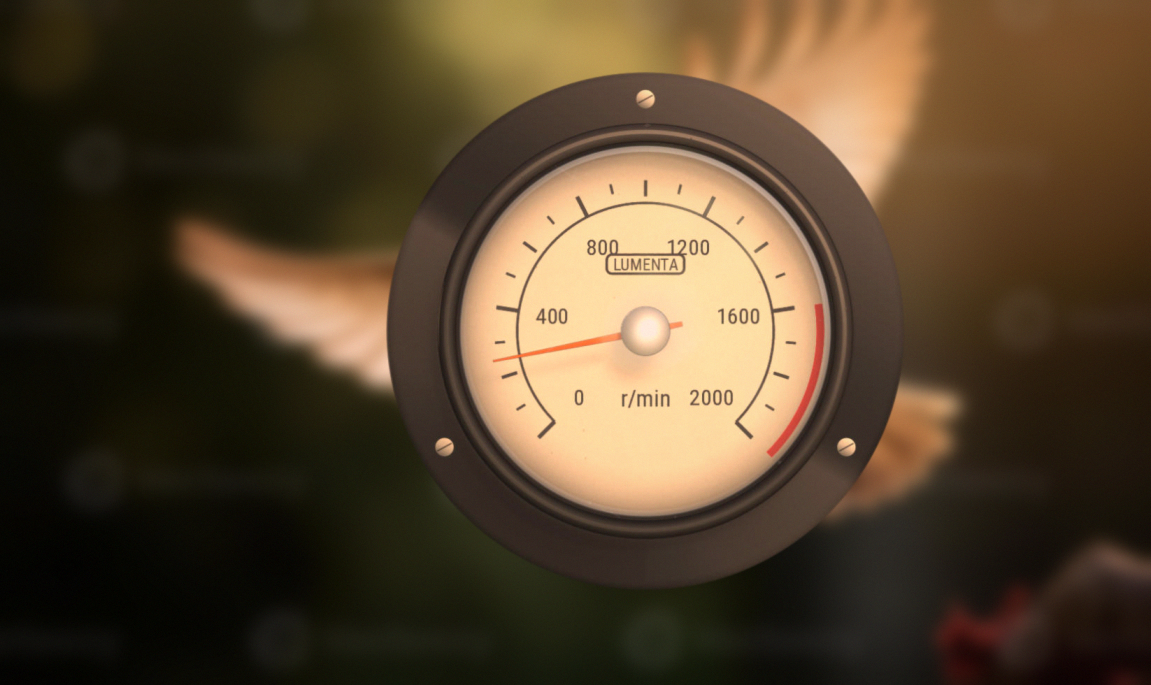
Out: 250 rpm
